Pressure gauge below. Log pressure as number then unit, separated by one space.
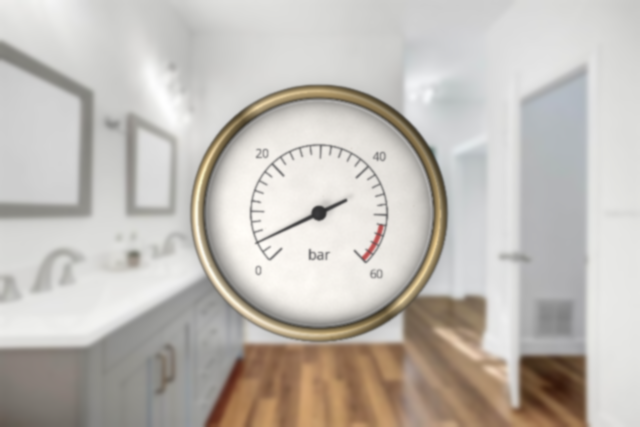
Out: 4 bar
